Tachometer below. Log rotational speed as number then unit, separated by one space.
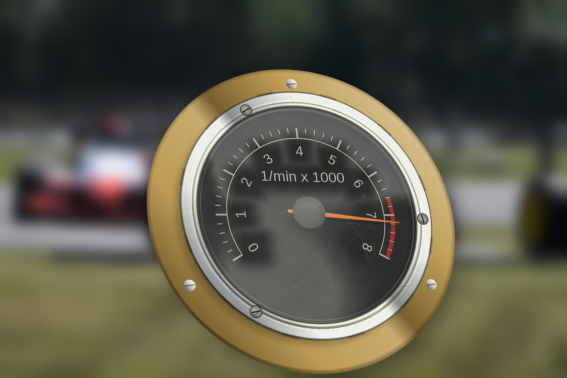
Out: 7200 rpm
